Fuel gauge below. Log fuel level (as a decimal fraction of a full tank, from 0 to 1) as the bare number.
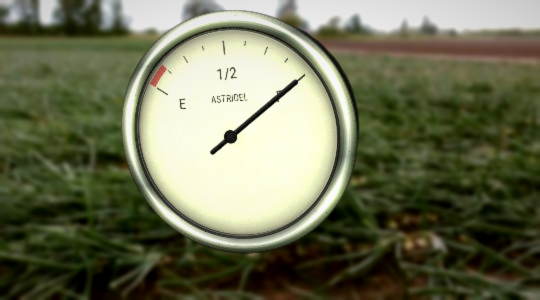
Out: 1
